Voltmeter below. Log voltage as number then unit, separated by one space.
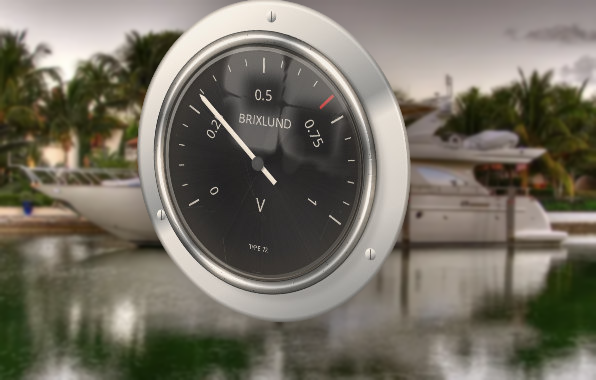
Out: 0.3 V
